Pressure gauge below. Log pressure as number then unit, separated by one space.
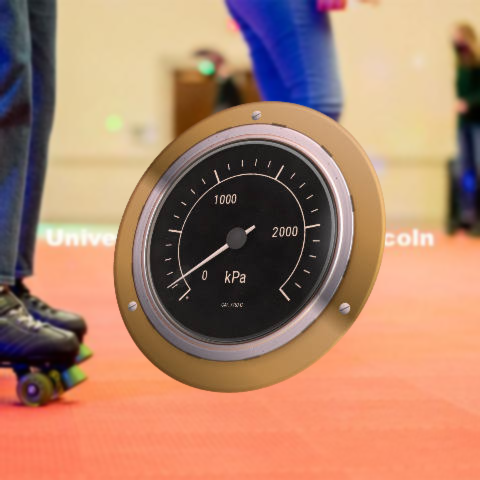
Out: 100 kPa
